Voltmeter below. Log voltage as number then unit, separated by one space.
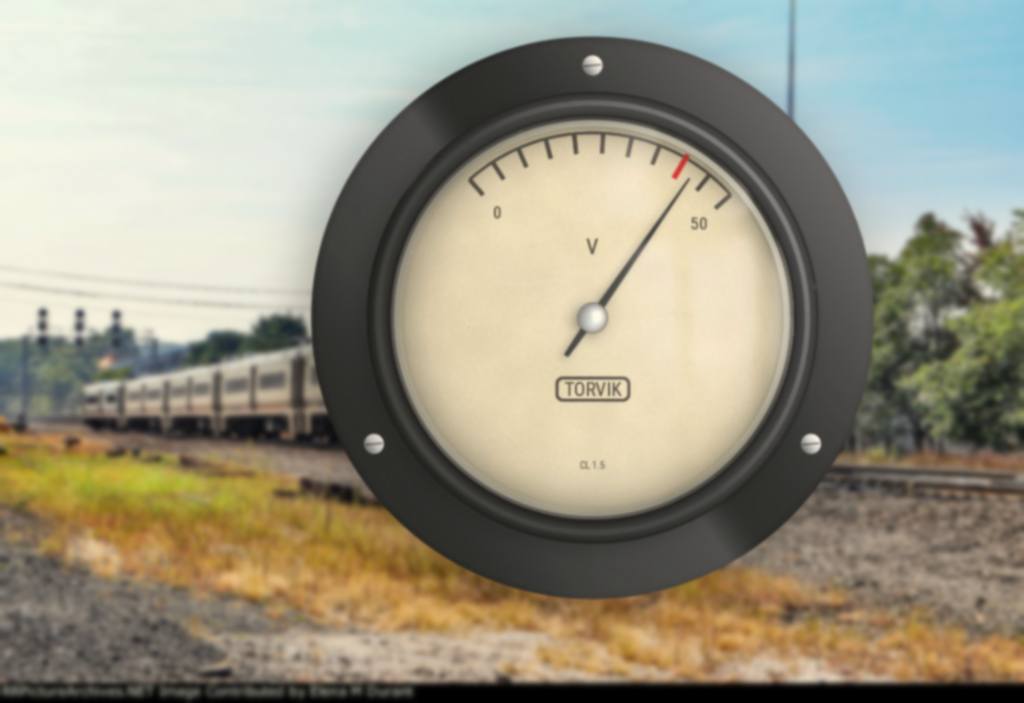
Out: 42.5 V
